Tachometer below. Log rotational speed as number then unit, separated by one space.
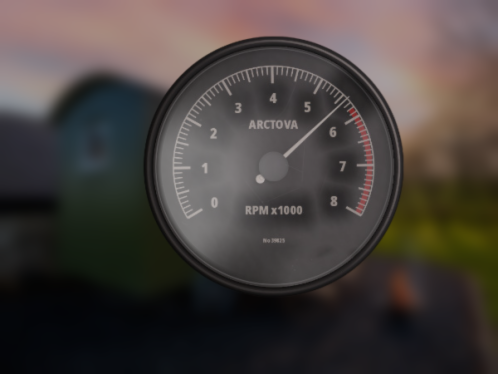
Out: 5600 rpm
